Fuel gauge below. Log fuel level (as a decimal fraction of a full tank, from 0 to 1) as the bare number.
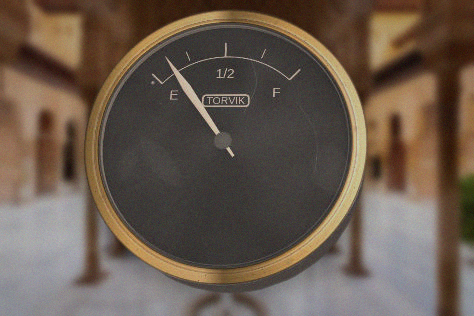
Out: 0.125
